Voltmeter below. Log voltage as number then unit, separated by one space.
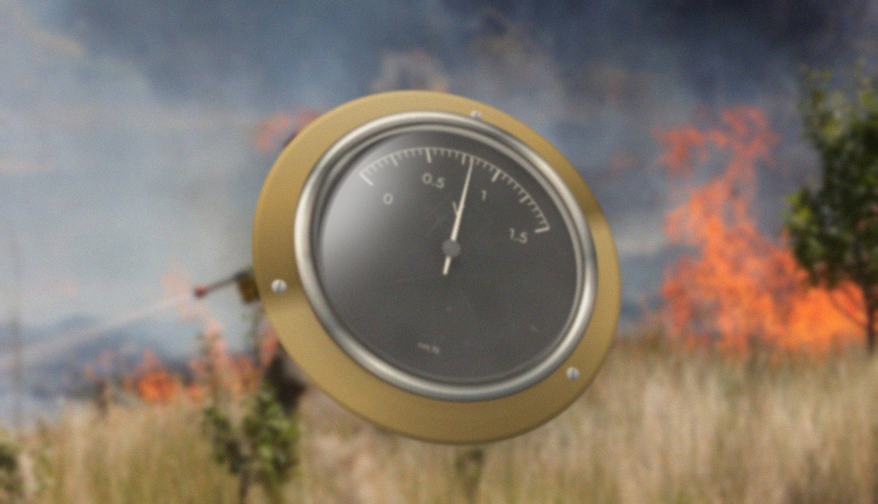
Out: 0.8 V
